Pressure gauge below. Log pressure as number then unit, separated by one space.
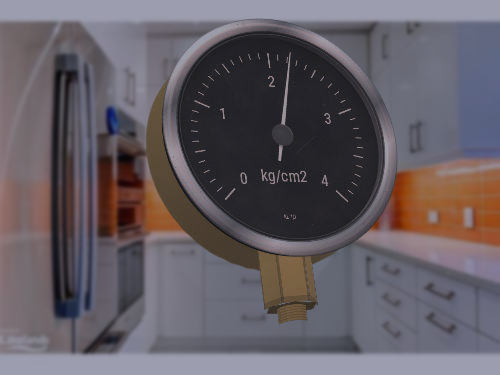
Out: 2.2 kg/cm²
